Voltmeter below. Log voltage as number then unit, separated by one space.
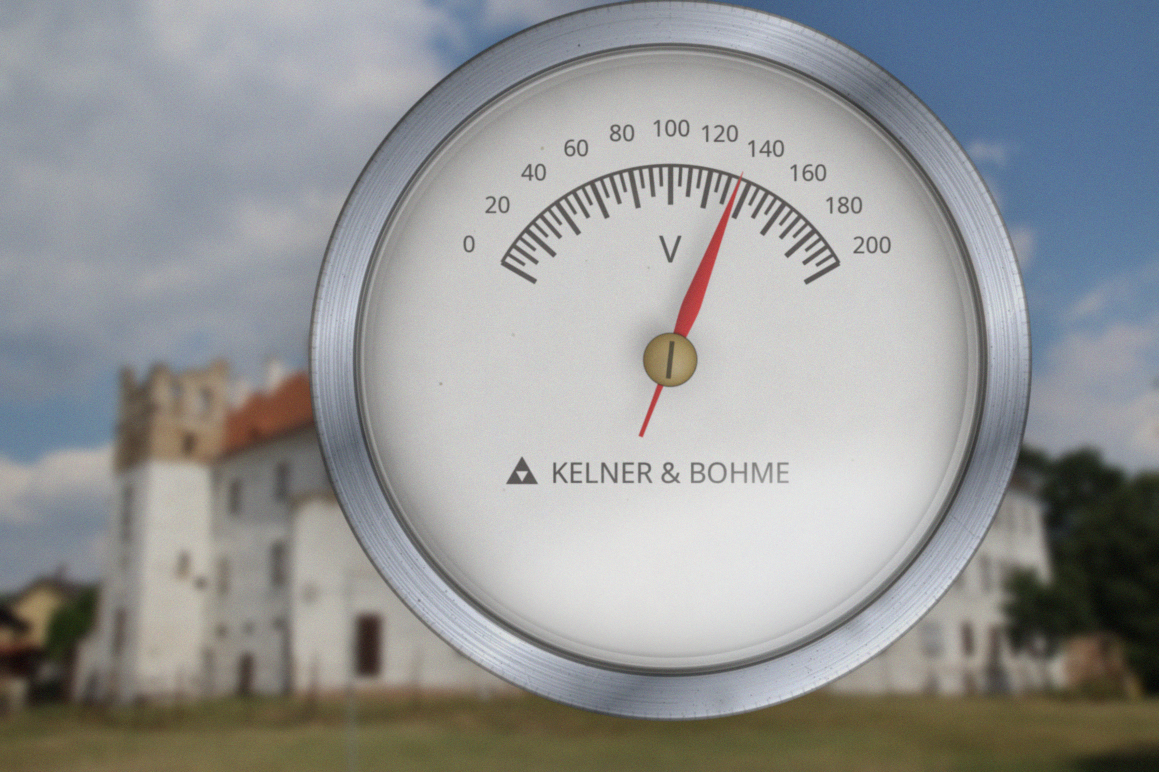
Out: 135 V
